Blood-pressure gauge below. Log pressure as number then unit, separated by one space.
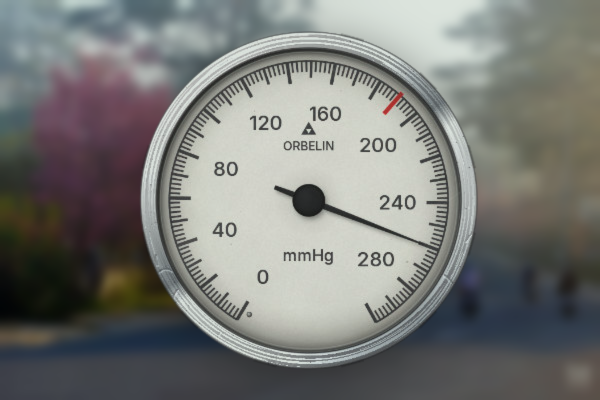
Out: 260 mmHg
